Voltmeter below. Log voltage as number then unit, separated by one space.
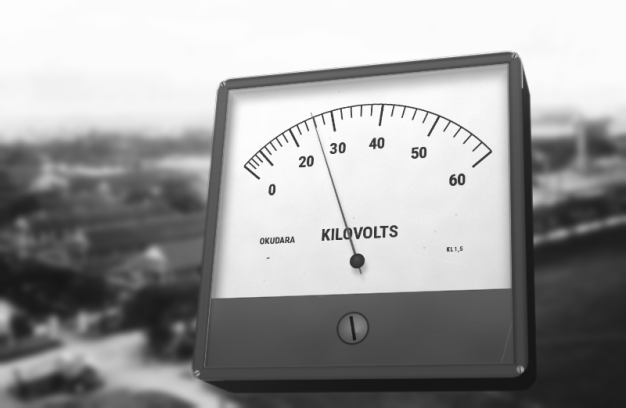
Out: 26 kV
